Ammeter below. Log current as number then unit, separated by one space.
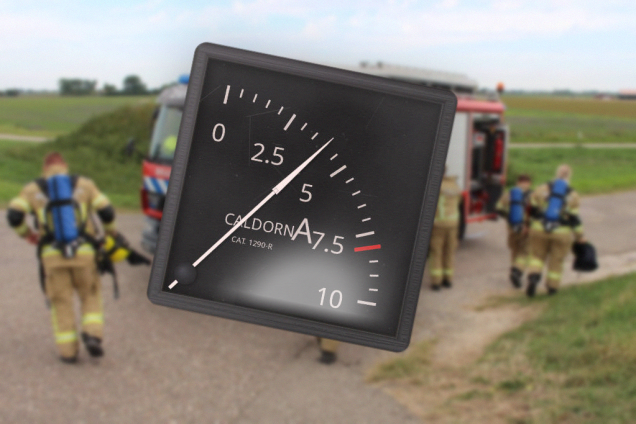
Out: 4 A
